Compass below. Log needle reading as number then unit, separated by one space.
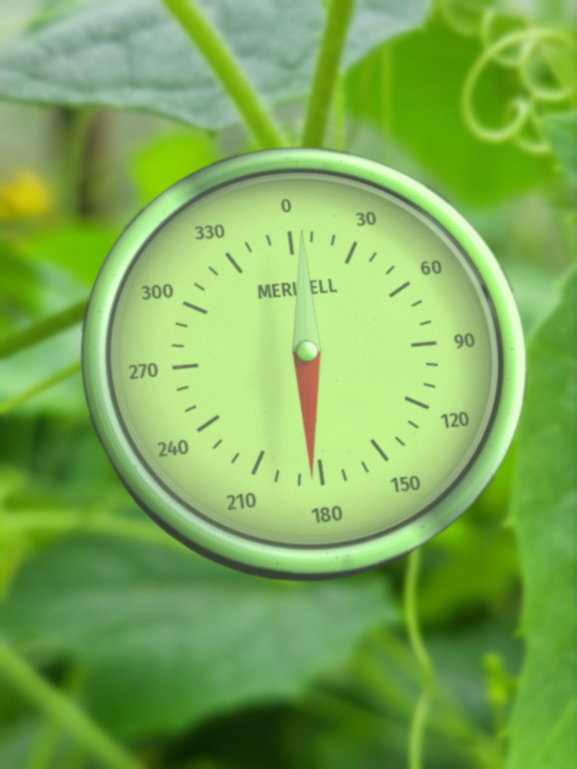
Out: 185 °
